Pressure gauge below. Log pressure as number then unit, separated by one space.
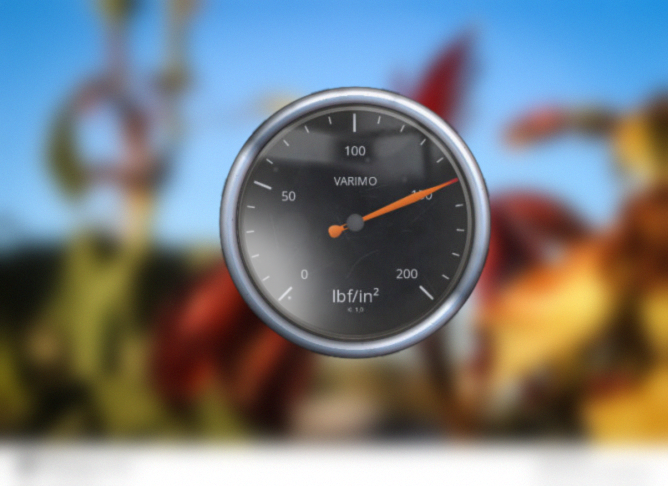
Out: 150 psi
